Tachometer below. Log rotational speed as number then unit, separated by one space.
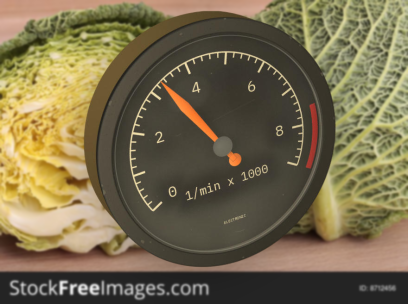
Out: 3300 rpm
